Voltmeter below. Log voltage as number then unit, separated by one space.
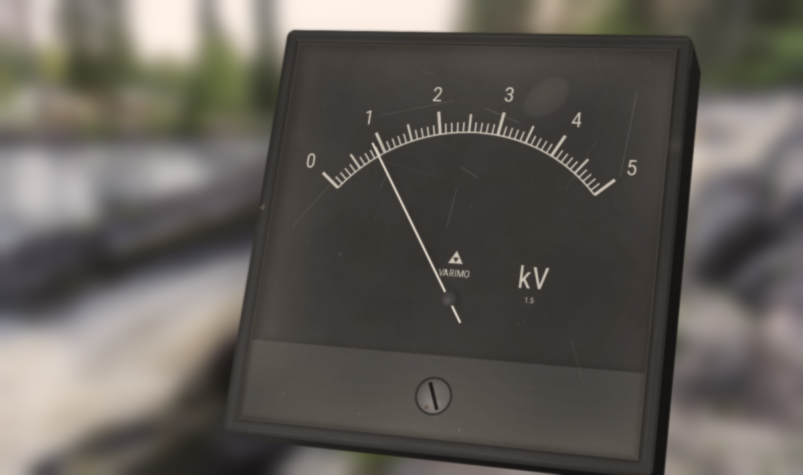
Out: 0.9 kV
